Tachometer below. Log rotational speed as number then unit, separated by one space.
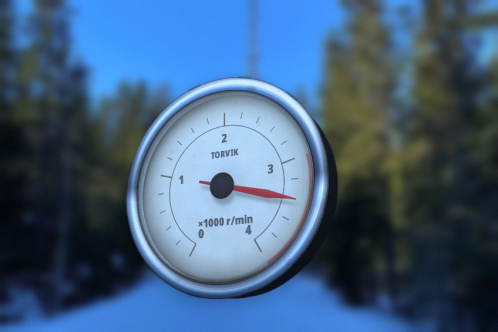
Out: 3400 rpm
